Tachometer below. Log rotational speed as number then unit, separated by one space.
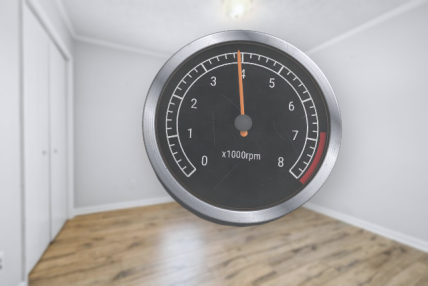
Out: 3900 rpm
